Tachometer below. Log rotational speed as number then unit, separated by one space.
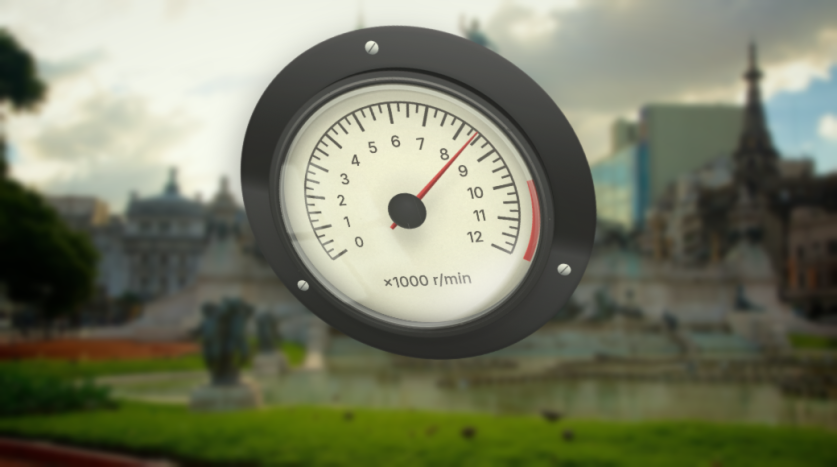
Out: 8375 rpm
